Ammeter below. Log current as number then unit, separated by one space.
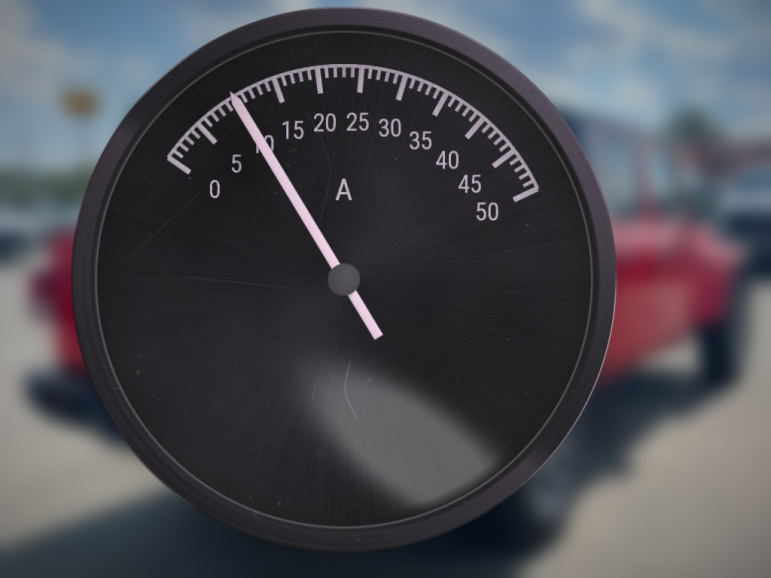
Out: 10 A
